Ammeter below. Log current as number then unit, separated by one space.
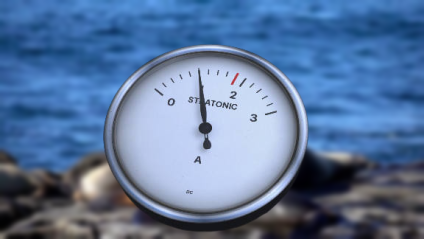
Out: 1 A
